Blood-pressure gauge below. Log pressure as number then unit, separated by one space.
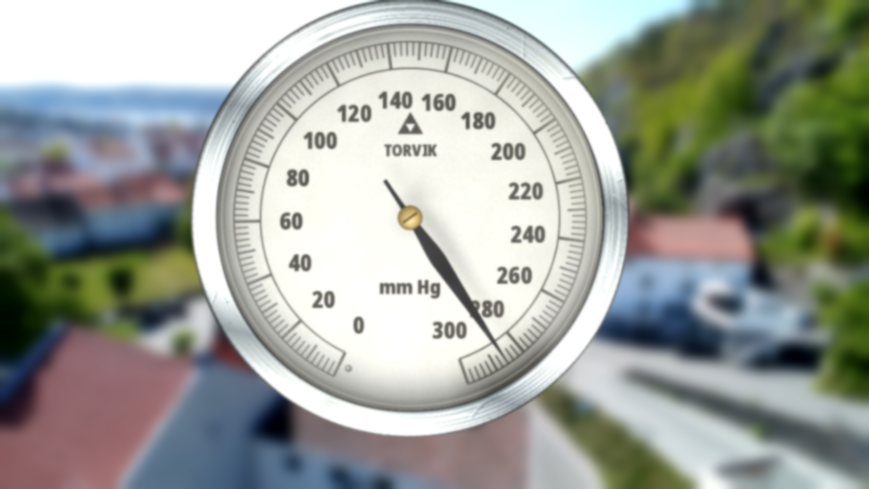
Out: 286 mmHg
